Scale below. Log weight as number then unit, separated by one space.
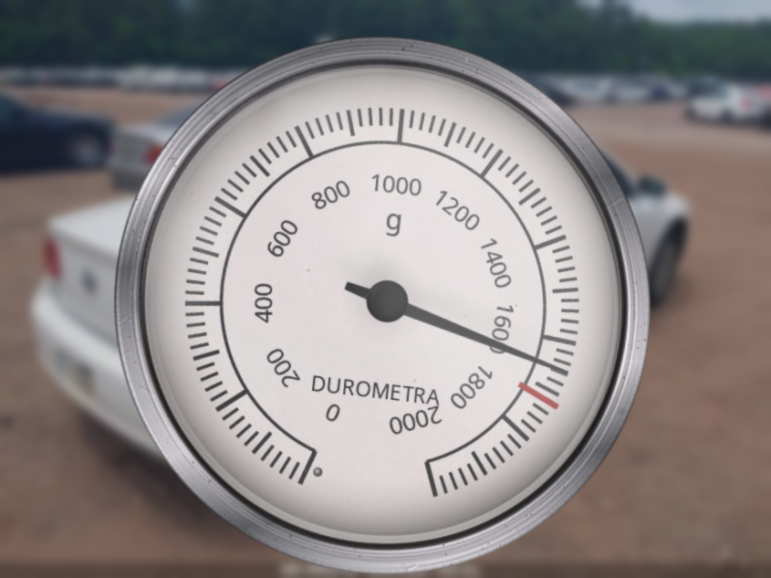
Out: 1660 g
